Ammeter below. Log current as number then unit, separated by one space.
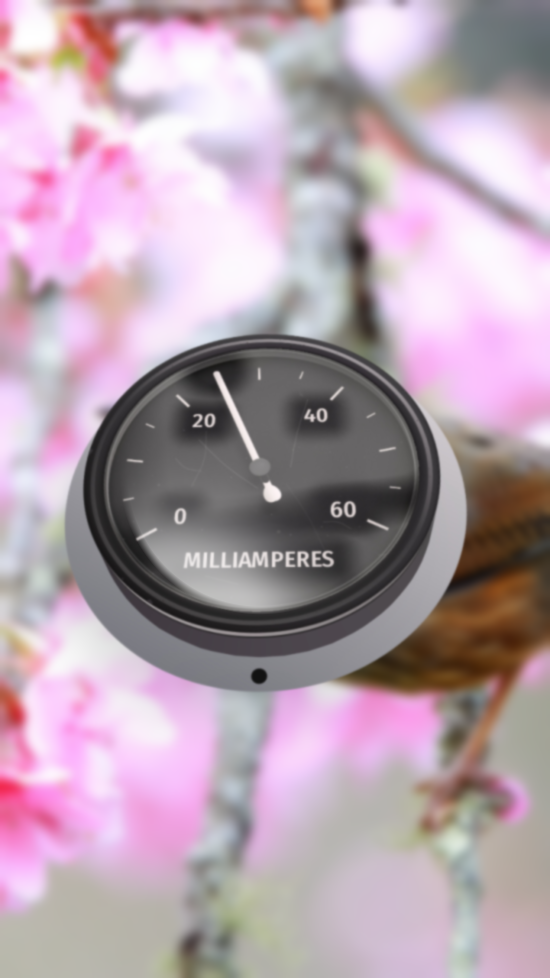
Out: 25 mA
